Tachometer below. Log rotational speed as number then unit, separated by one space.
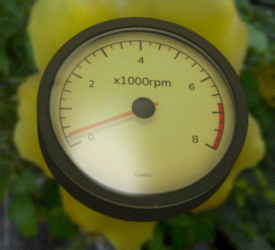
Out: 250 rpm
